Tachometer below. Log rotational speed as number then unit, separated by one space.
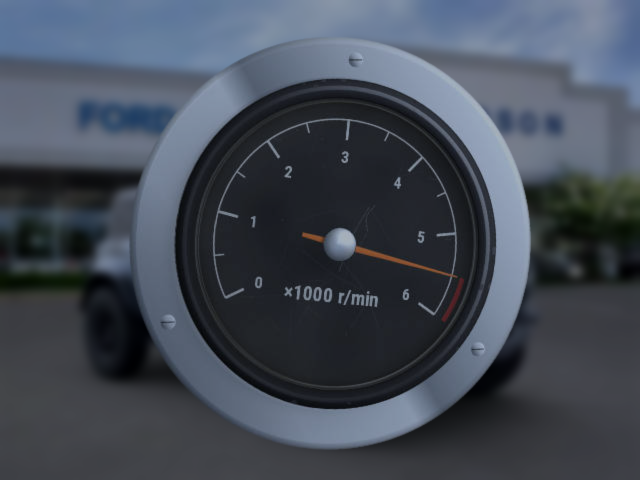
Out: 5500 rpm
